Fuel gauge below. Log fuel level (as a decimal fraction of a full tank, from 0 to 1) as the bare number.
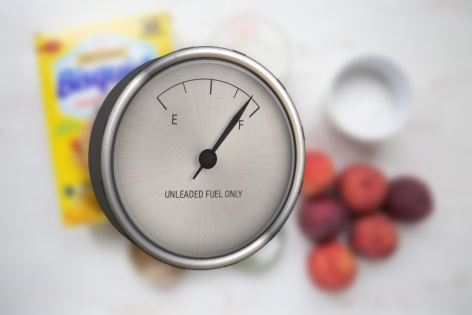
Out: 0.875
